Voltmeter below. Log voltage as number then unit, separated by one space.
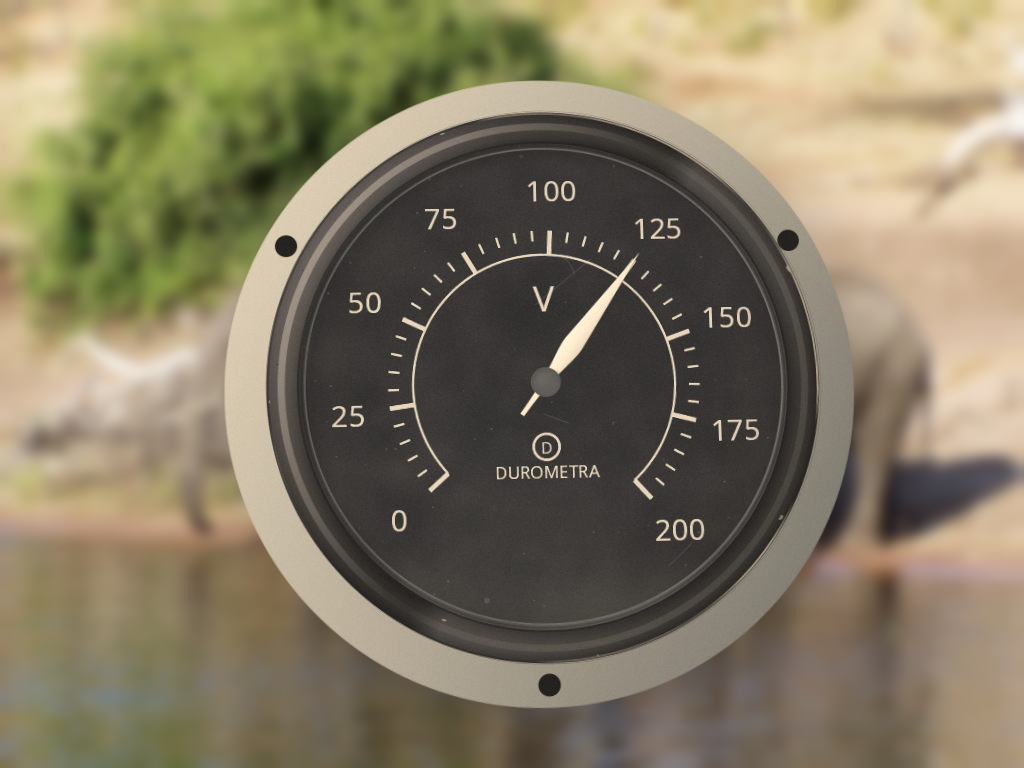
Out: 125 V
